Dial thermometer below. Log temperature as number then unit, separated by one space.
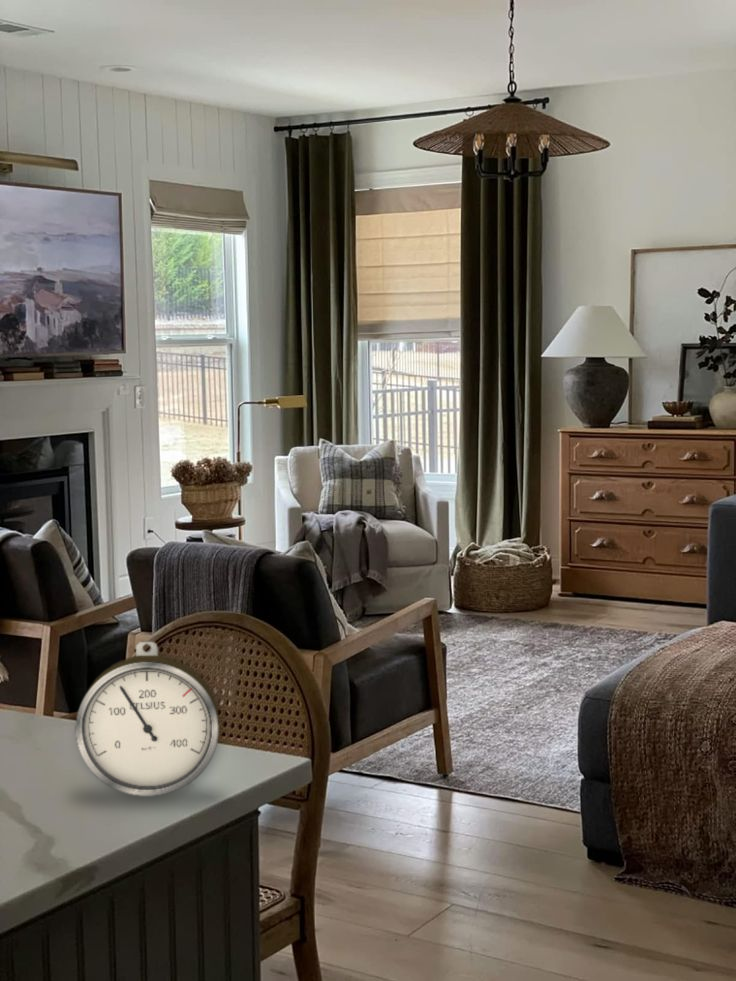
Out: 150 °C
